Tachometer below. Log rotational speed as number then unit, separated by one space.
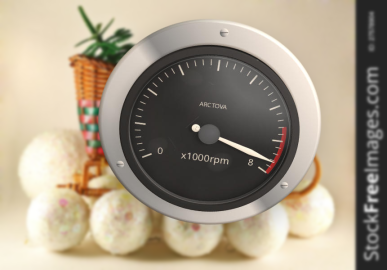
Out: 7600 rpm
